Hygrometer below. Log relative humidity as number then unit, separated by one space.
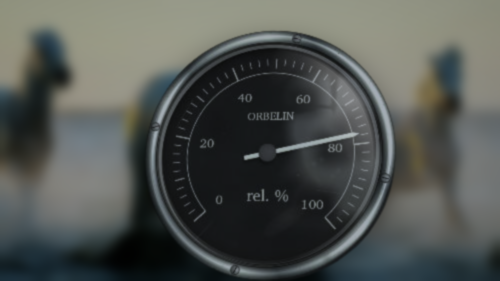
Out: 78 %
